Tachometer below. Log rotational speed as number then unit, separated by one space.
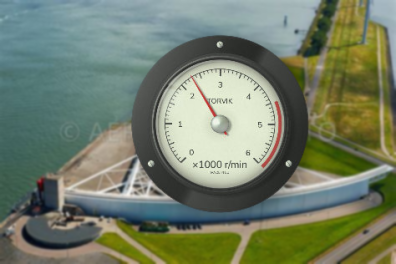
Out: 2300 rpm
